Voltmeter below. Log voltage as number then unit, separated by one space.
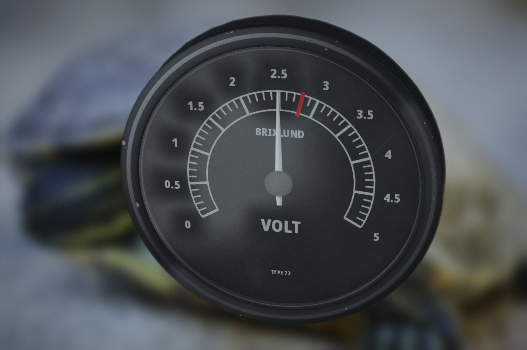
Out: 2.5 V
